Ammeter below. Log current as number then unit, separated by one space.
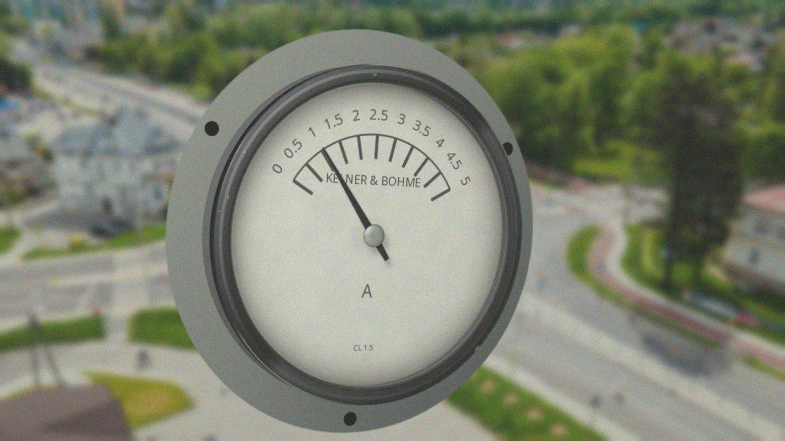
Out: 1 A
